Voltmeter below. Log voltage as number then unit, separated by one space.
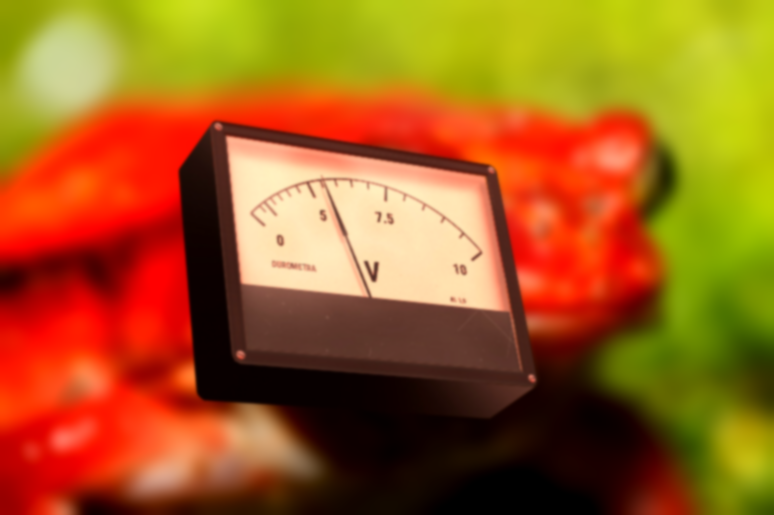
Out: 5.5 V
